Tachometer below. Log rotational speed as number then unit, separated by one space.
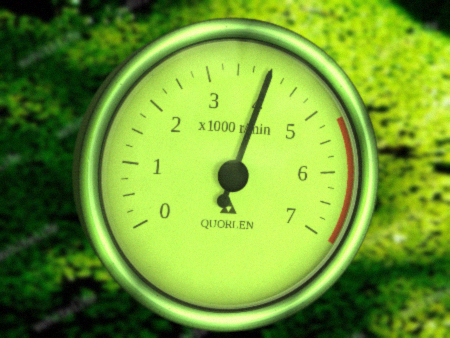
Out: 4000 rpm
